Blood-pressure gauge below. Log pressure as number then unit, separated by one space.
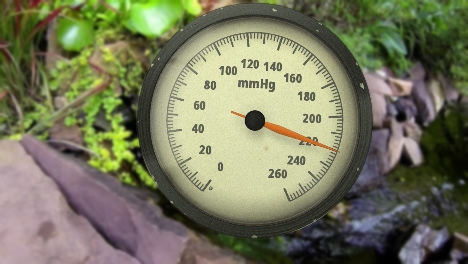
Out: 220 mmHg
